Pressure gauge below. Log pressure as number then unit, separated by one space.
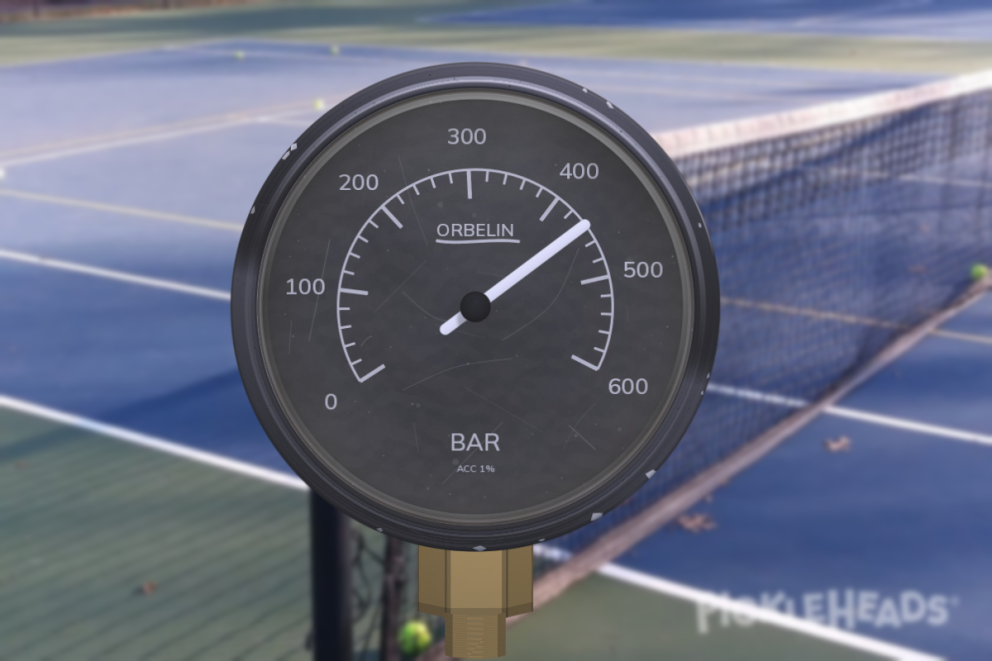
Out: 440 bar
